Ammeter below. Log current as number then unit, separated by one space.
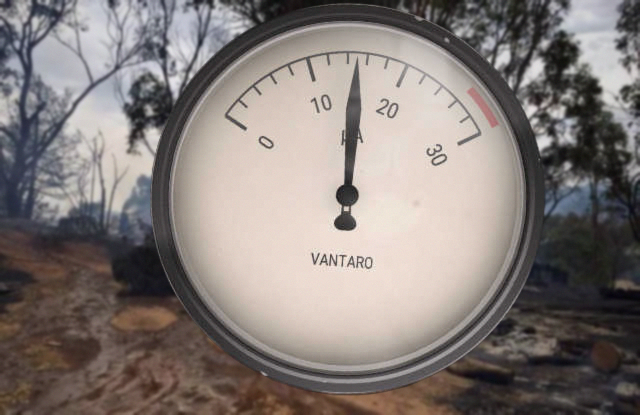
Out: 15 µA
